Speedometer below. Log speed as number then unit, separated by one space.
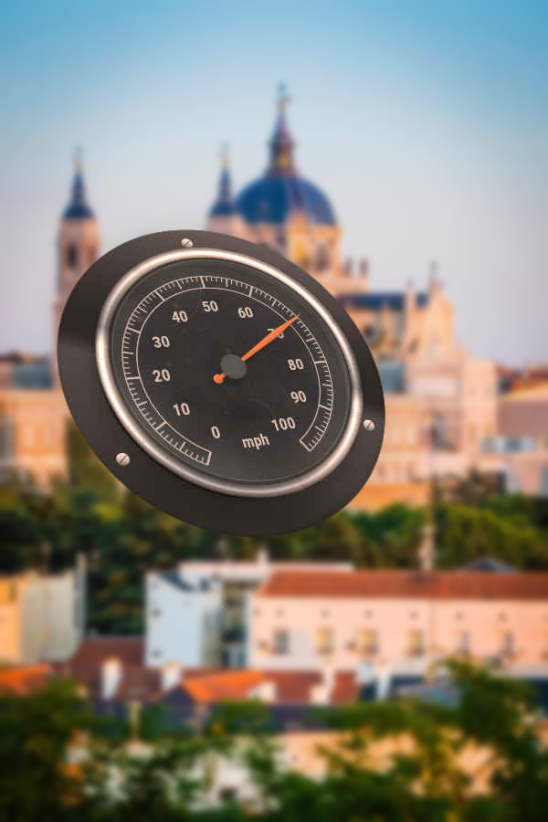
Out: 70 mph
